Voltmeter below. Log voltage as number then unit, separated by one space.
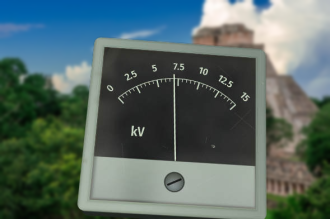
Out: 7 kV
